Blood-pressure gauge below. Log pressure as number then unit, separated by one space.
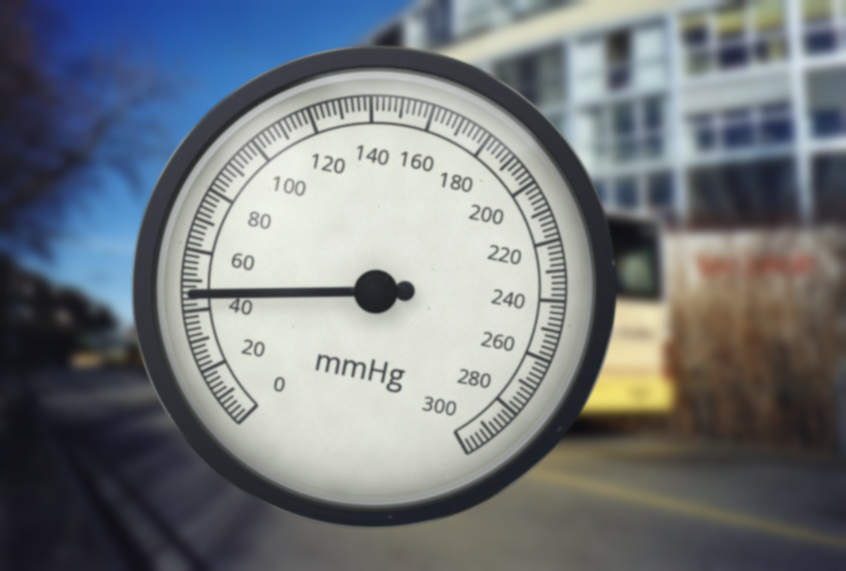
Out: 46 mmHg
